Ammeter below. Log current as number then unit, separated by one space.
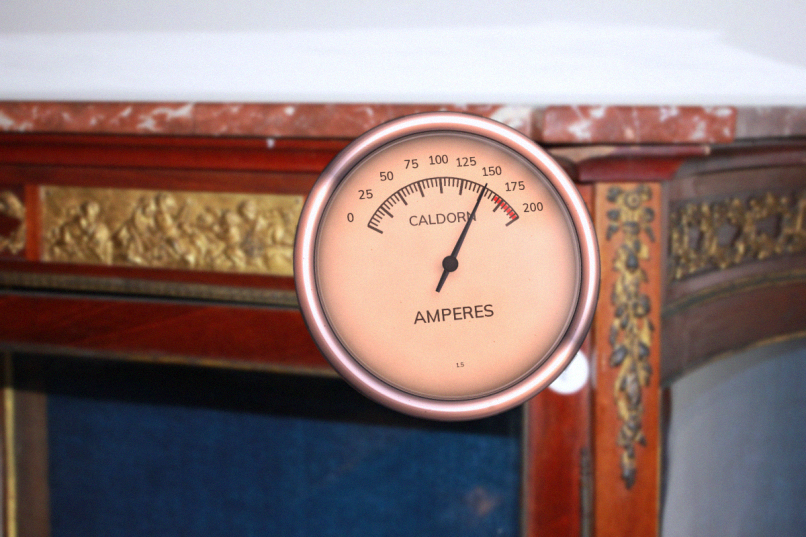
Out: 150 A
